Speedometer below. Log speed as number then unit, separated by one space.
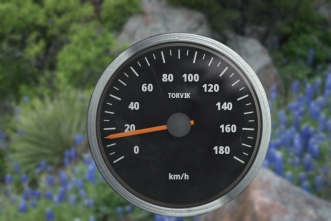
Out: 15 km/h
